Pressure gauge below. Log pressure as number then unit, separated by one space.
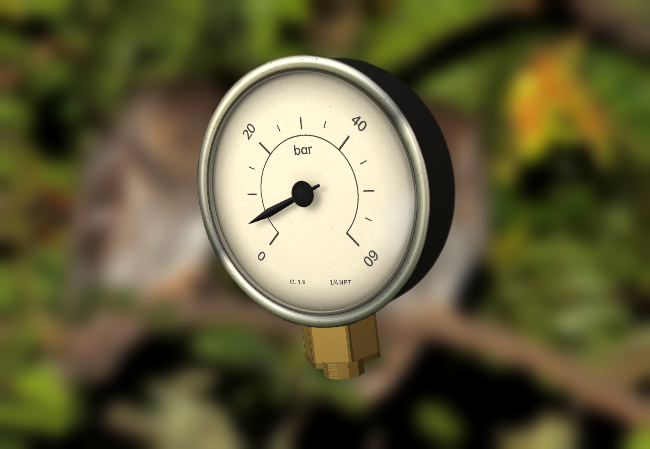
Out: 5 bar
